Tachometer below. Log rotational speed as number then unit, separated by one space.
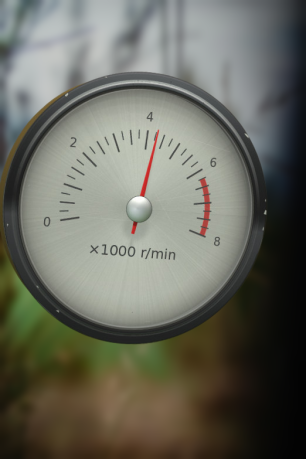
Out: 4250 rpm
